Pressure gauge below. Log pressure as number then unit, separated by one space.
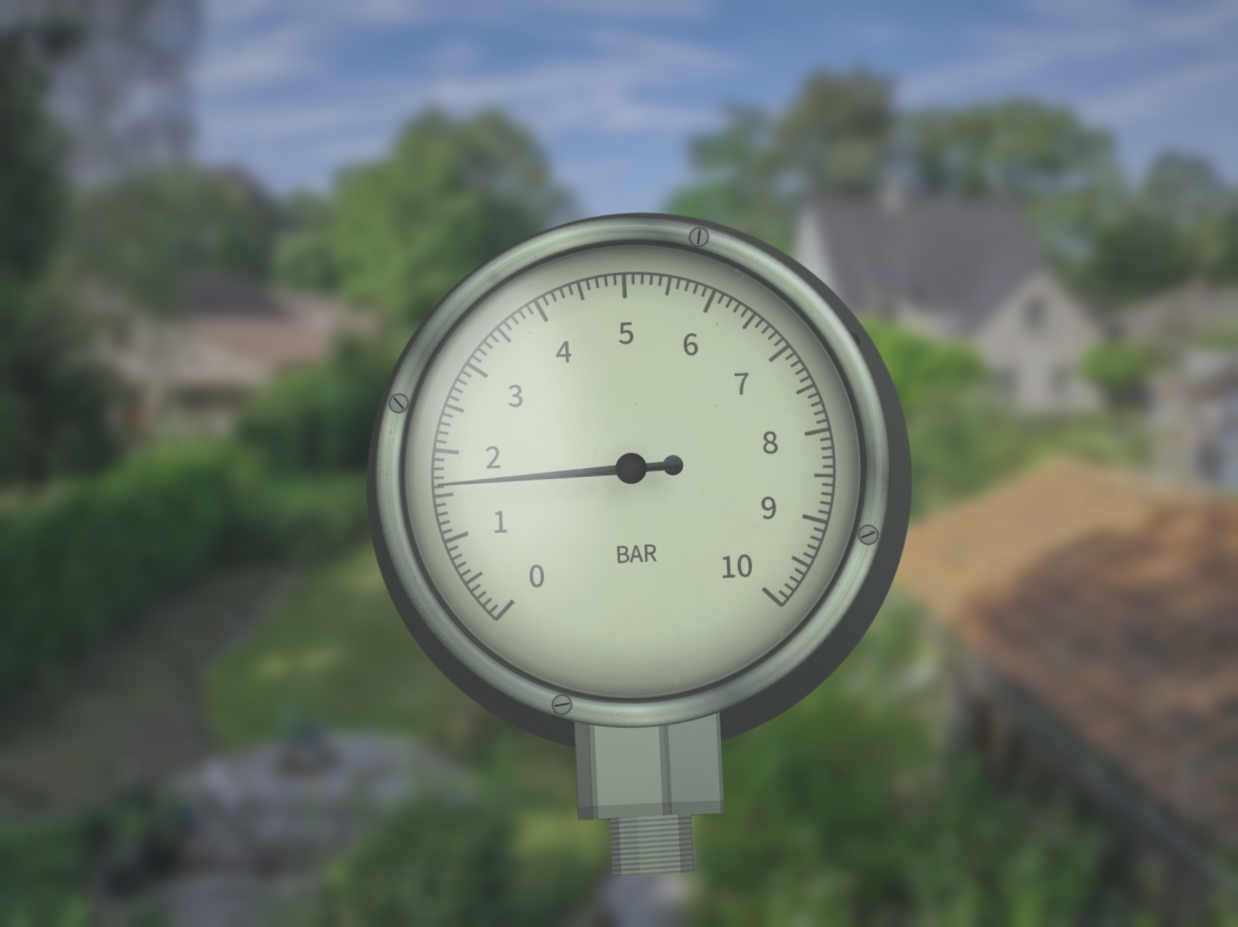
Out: 1.6 bar
